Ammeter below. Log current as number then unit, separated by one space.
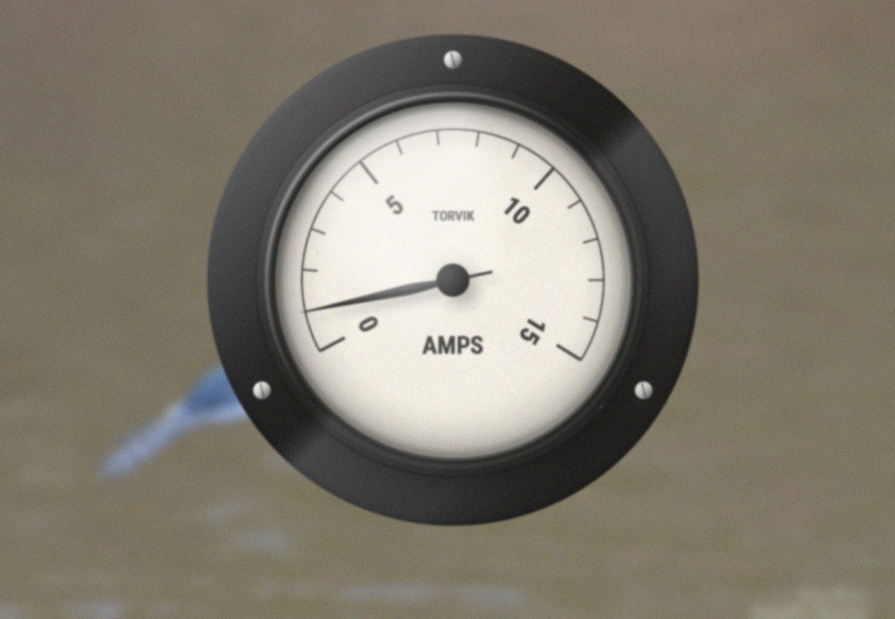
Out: 1 A
